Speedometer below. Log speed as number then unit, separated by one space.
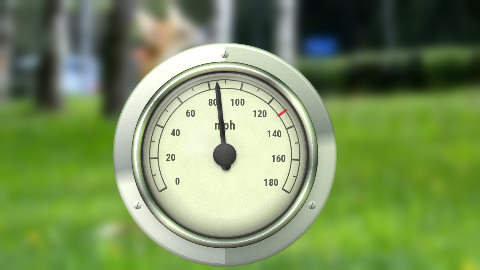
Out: 85 mph
